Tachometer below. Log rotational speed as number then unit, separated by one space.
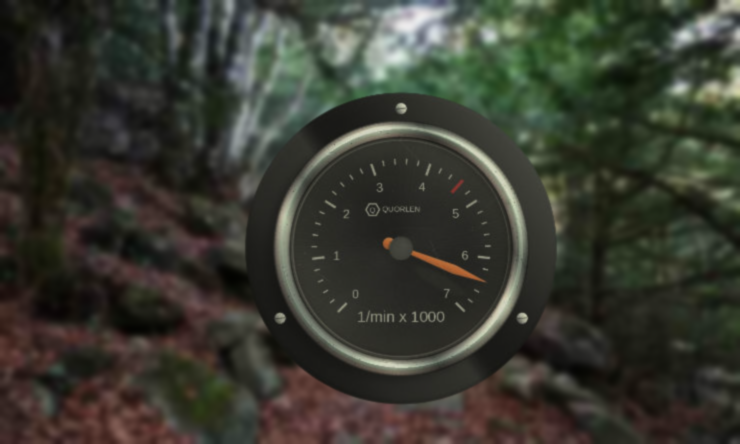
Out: 6400 rpm
